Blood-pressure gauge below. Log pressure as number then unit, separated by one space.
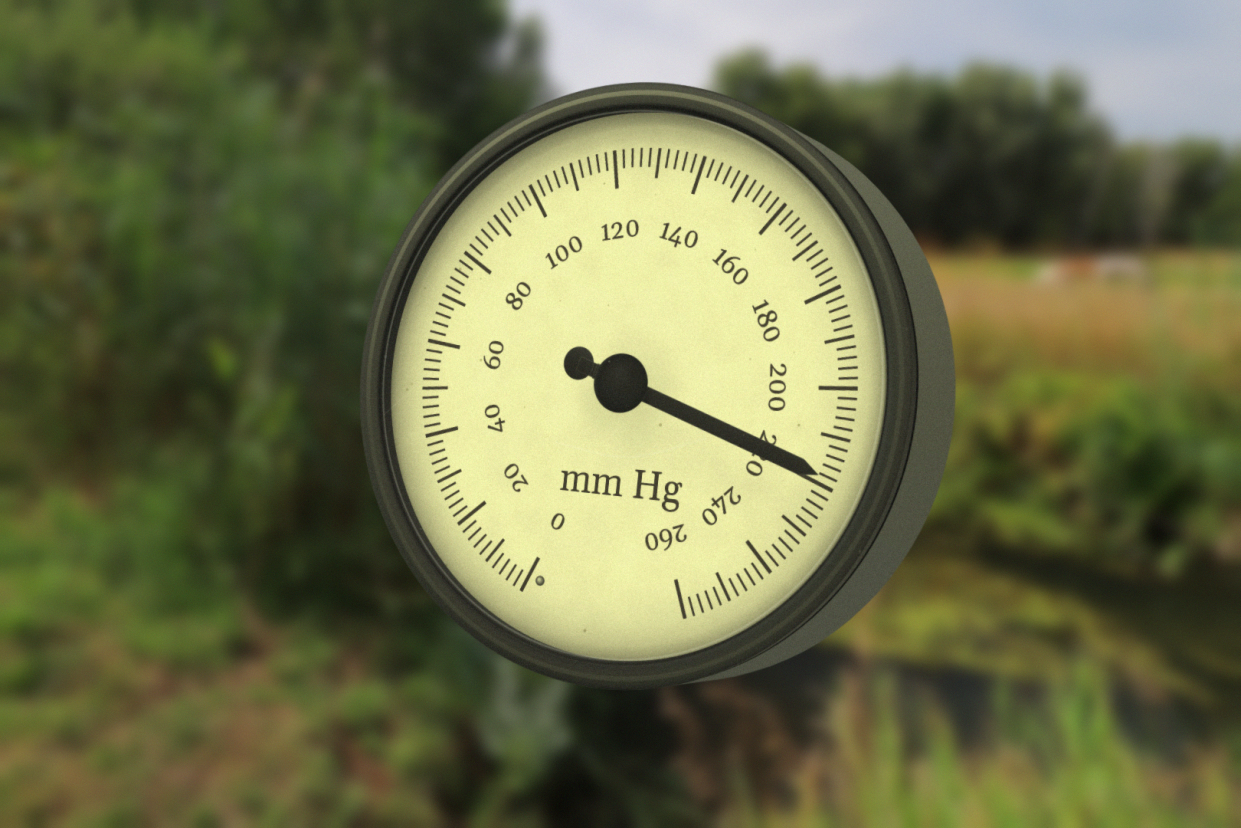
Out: 218 mmHg
